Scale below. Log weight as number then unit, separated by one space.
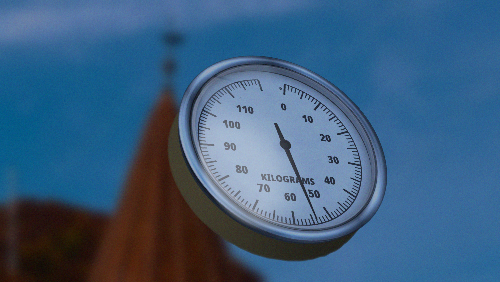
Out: 55 kg
